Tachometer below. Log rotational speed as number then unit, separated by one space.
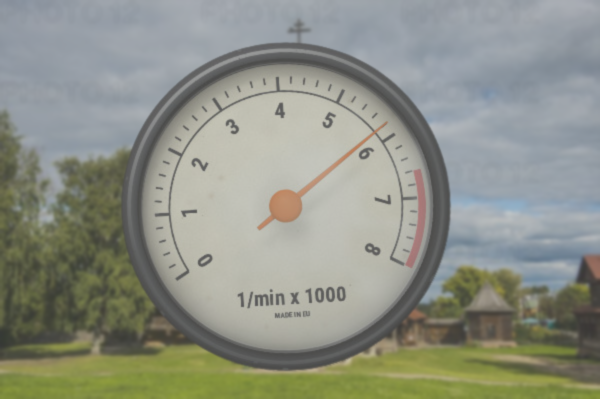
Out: 5800 rpm
